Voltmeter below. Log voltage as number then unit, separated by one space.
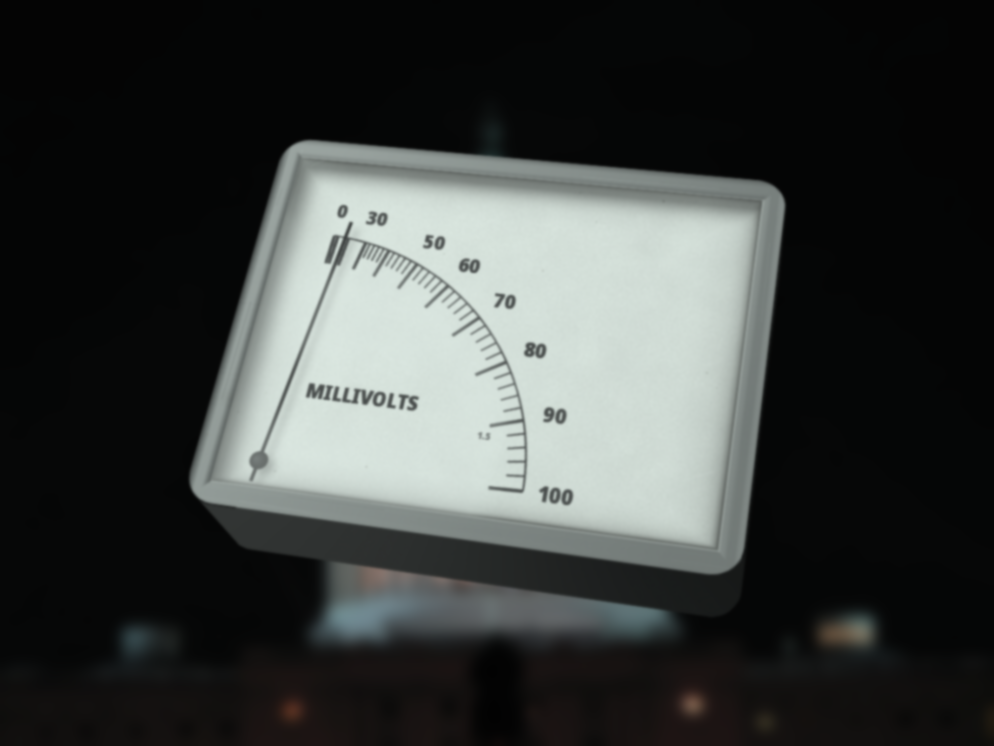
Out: 20 mV
